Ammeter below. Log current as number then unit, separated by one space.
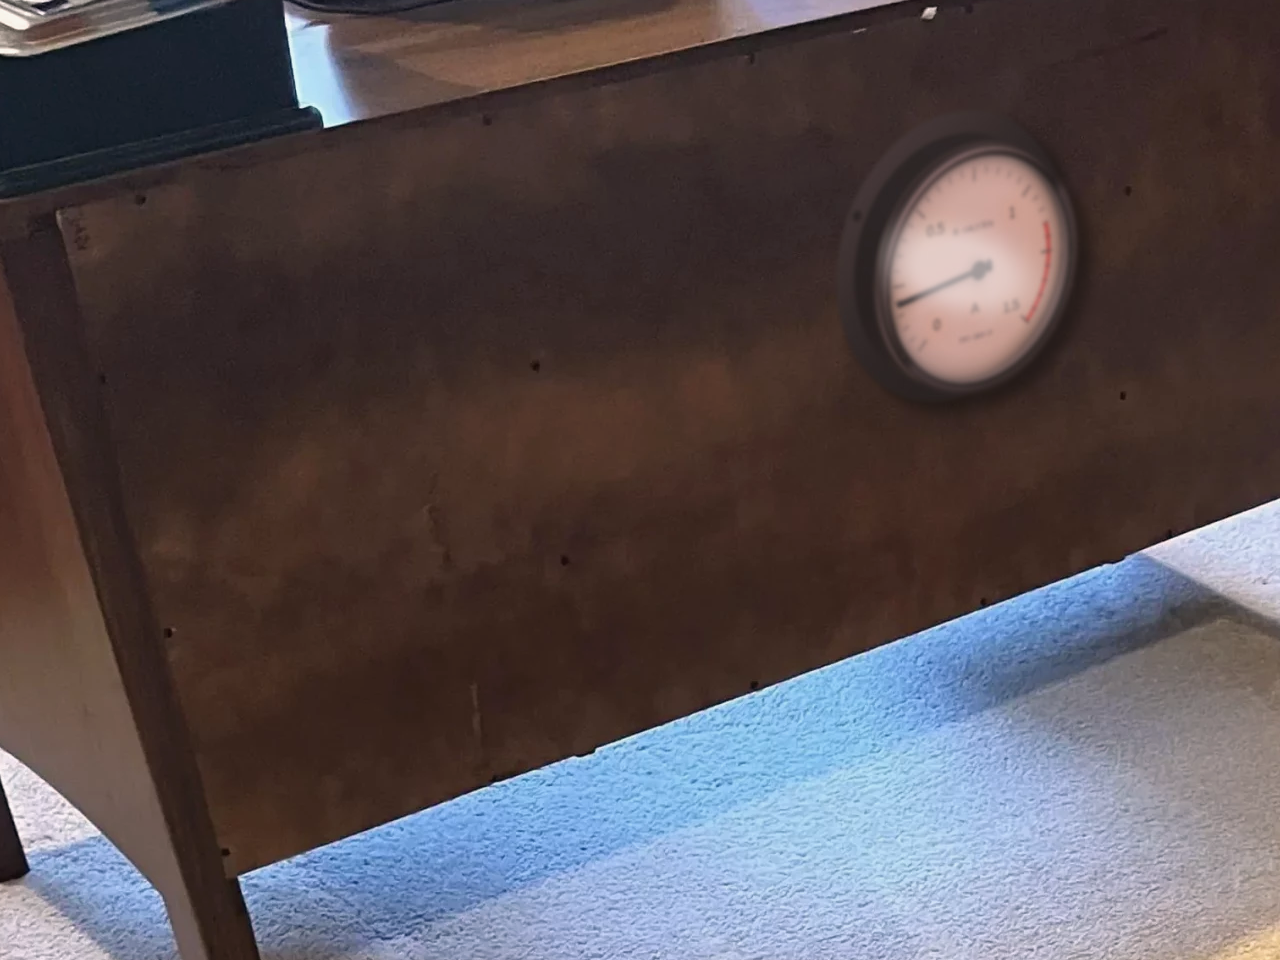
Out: 0.2 A
